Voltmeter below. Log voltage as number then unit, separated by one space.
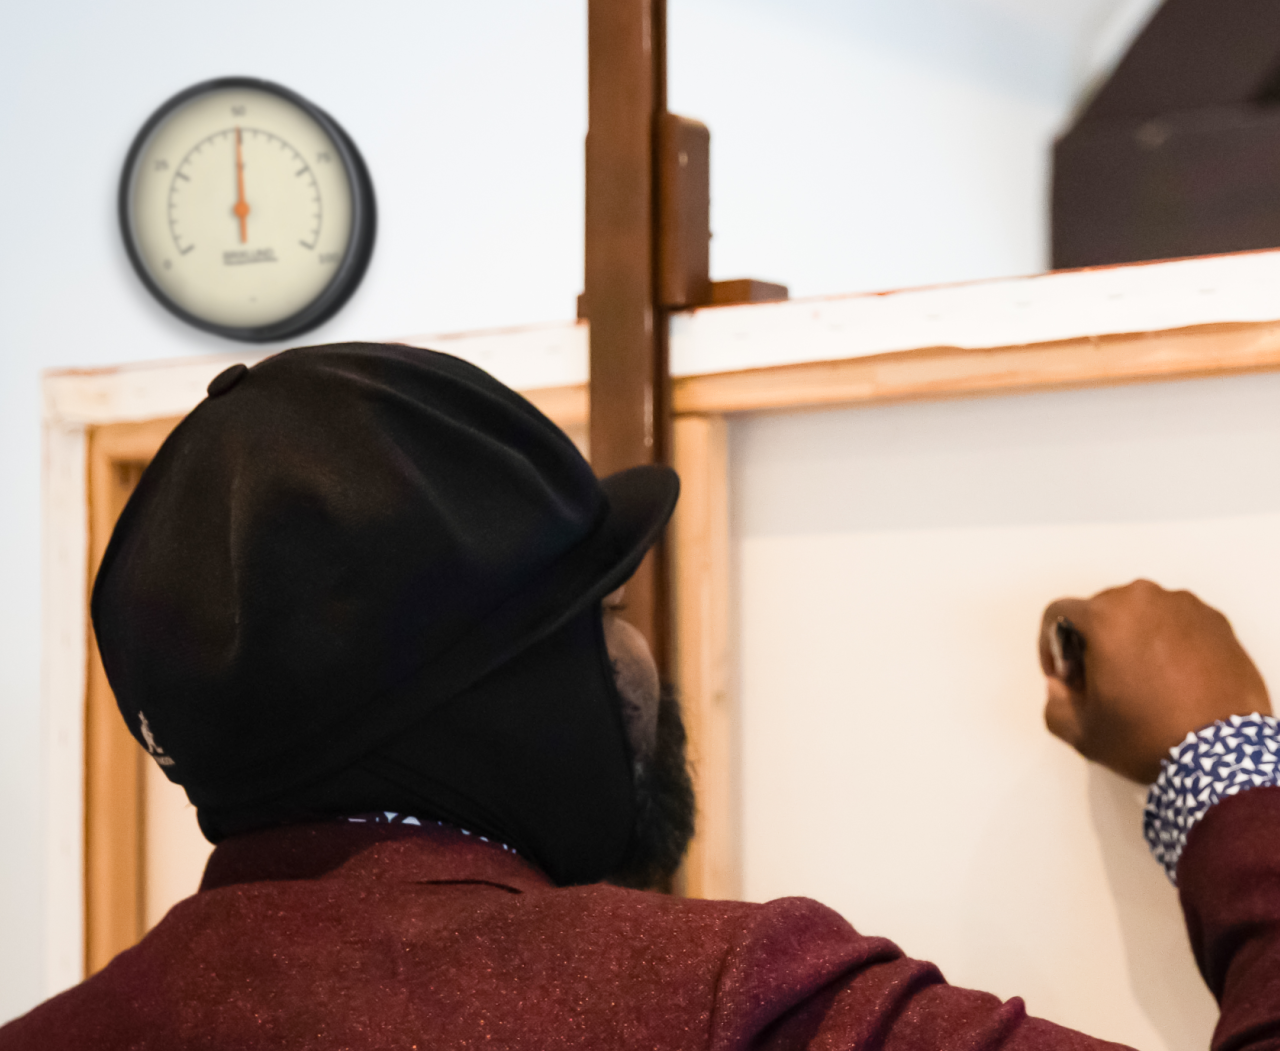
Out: 50 V
